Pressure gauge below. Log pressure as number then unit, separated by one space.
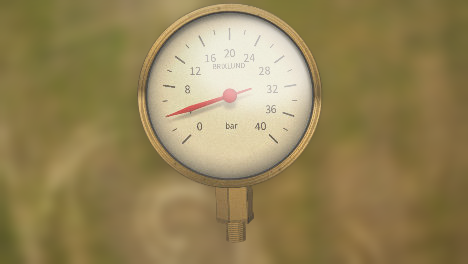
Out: 4 bar
